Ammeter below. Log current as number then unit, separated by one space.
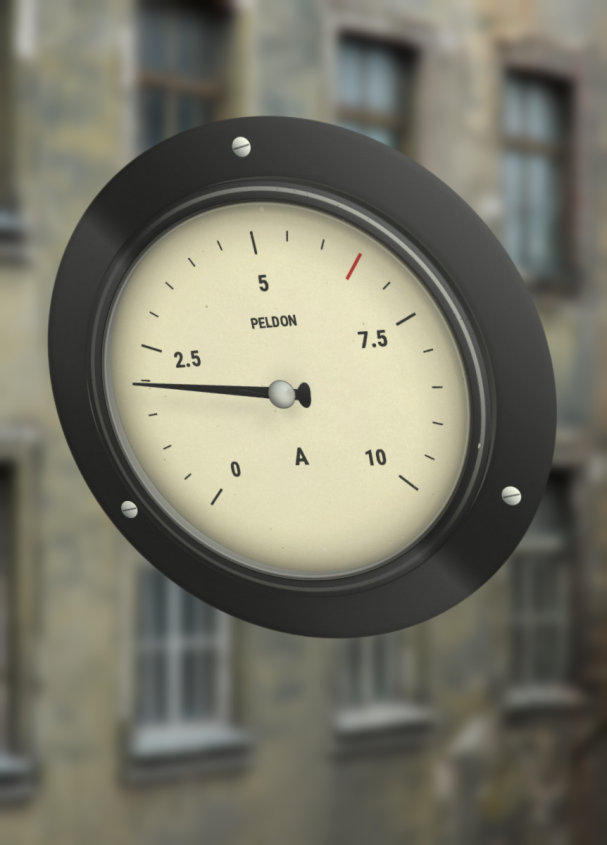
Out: 2 A
